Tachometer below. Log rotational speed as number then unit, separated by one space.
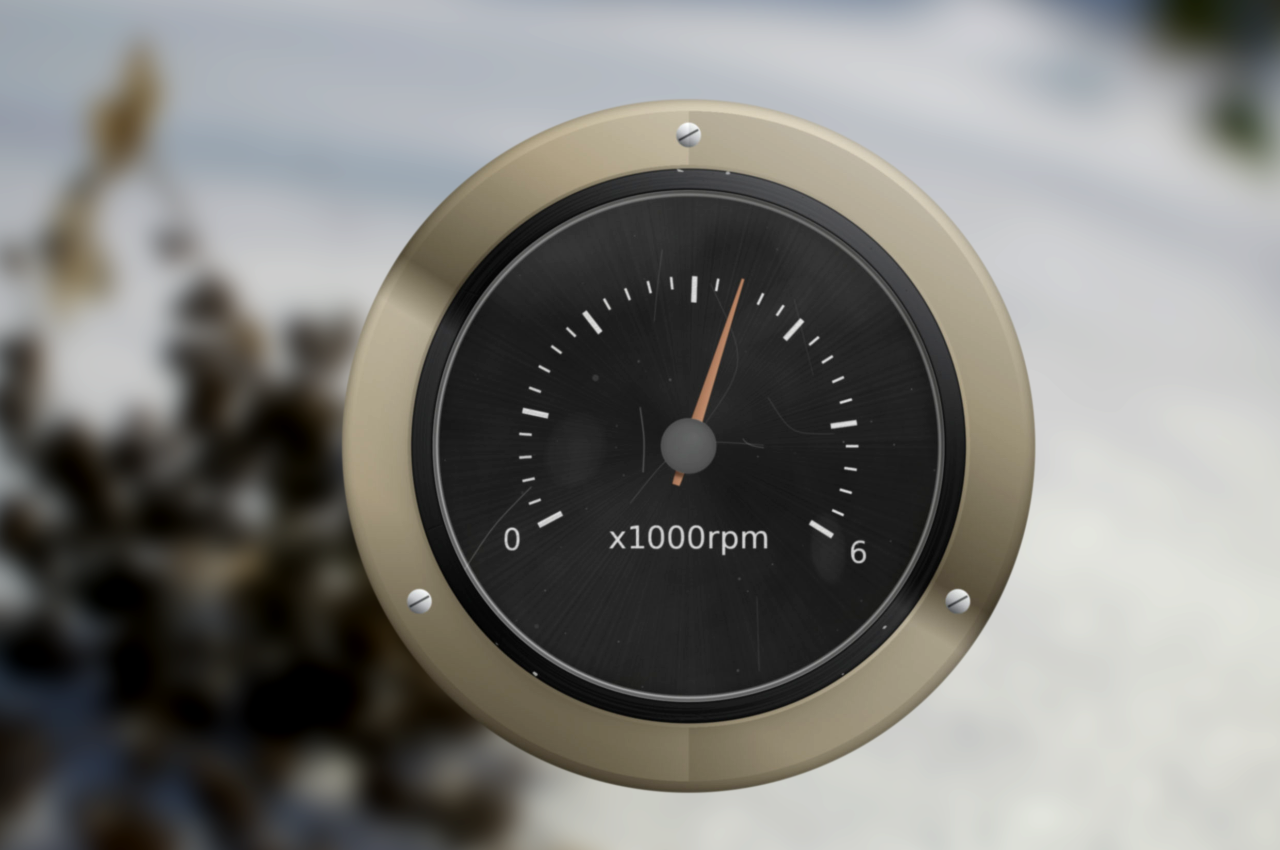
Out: 3400 rpm
